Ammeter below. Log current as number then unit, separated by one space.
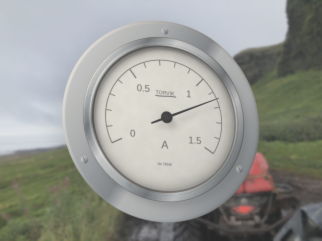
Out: 1.15 A
